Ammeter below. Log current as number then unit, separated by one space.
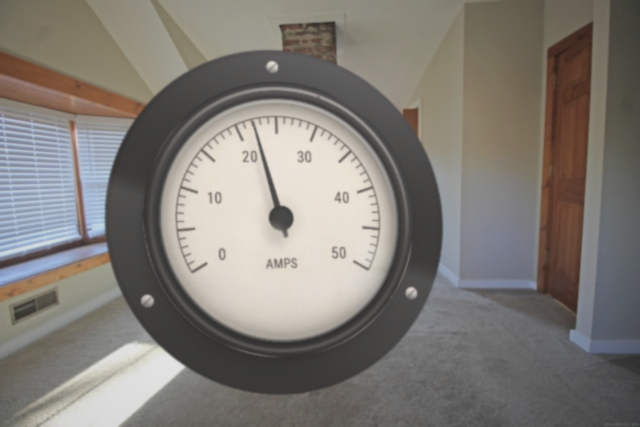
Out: 22 A
